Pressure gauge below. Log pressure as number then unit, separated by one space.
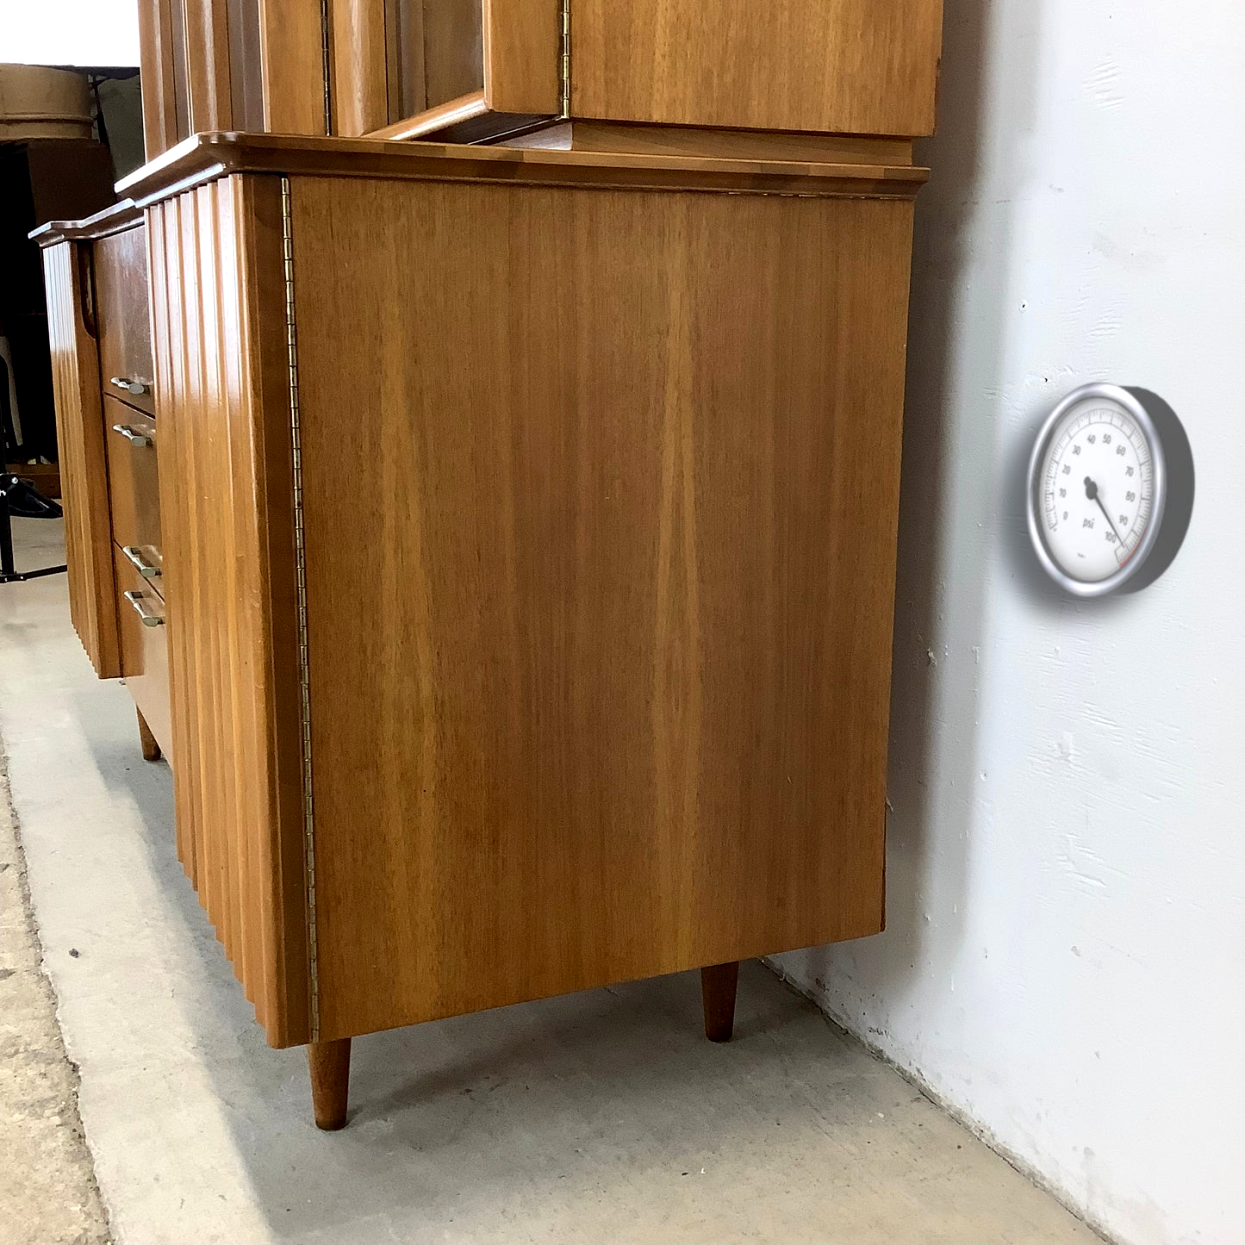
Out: 95 psi
